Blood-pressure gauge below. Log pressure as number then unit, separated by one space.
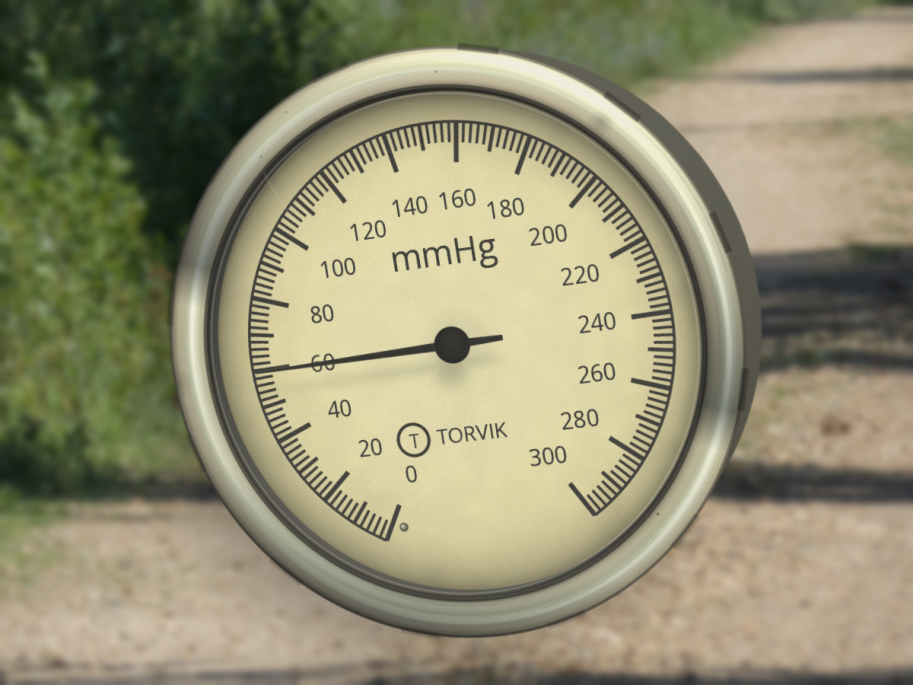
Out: 60 mmHg
